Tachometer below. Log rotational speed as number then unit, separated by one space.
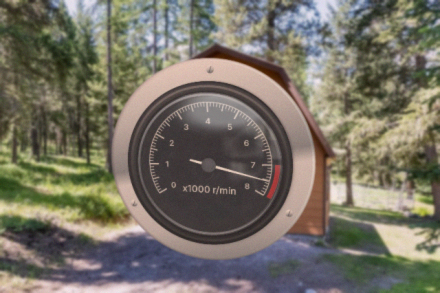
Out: 7500 rpm
